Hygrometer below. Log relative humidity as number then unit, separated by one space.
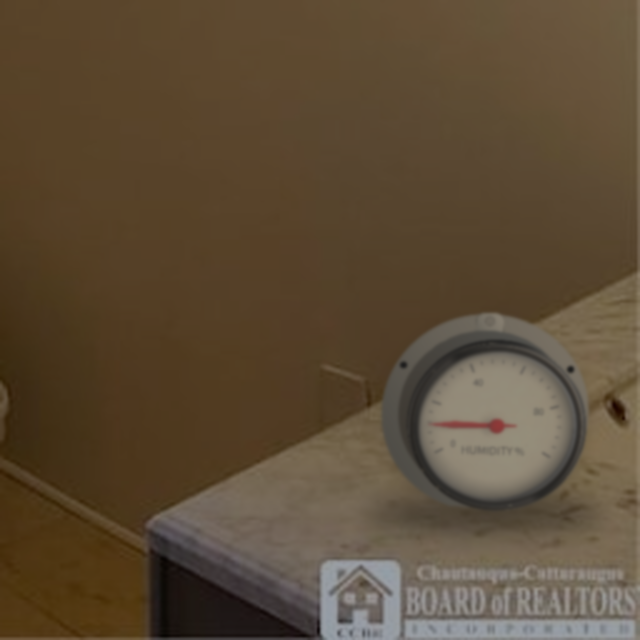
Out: 12 %
